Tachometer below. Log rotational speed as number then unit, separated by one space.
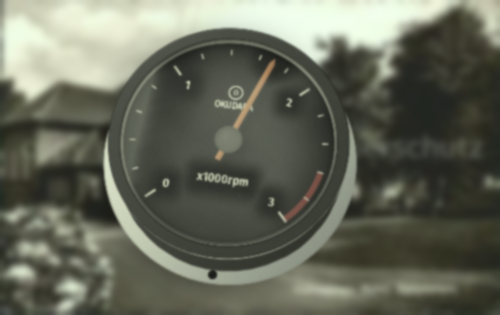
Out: 1700 rpm
